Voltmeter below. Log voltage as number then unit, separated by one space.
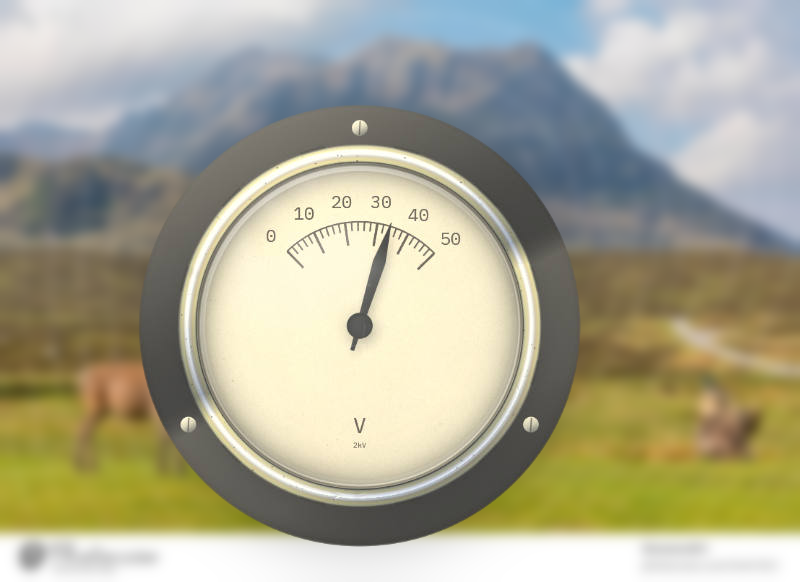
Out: 34 V
